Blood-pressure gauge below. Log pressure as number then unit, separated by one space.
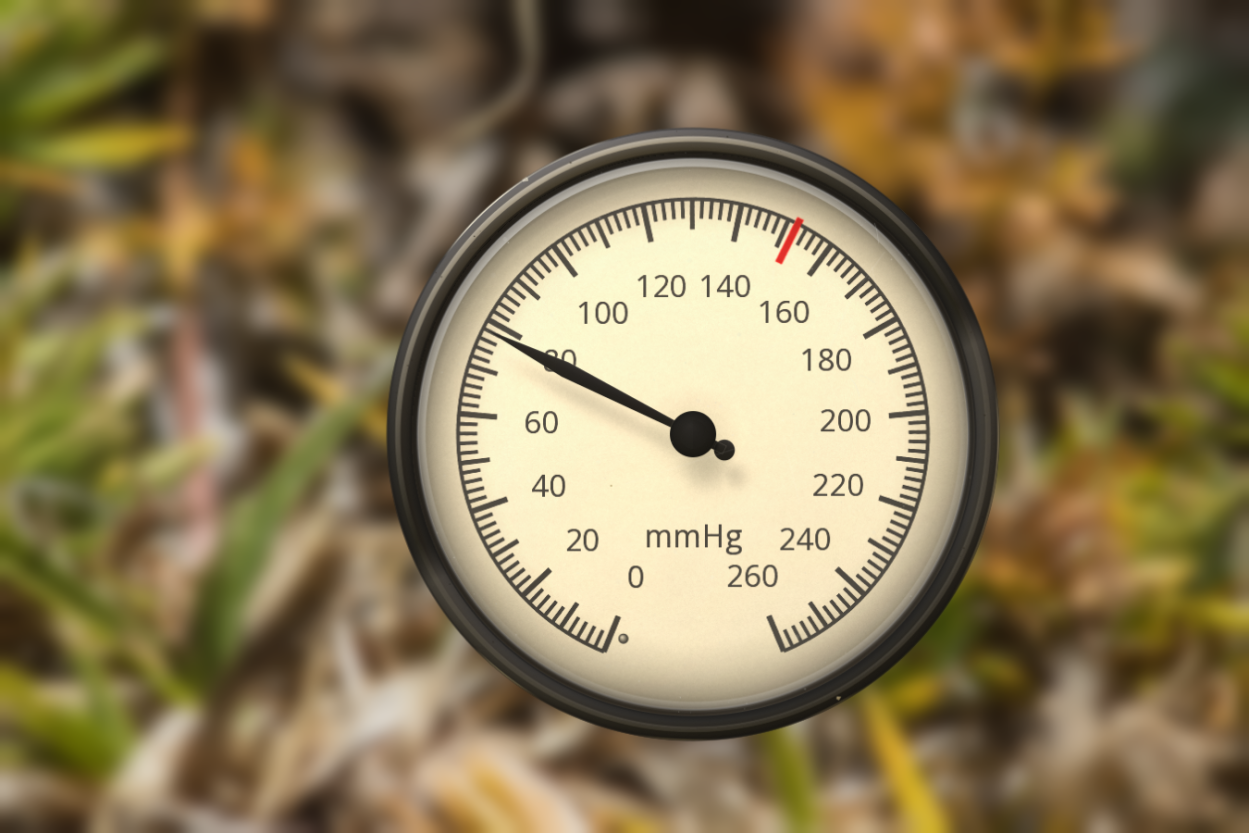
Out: 78 mmHg
